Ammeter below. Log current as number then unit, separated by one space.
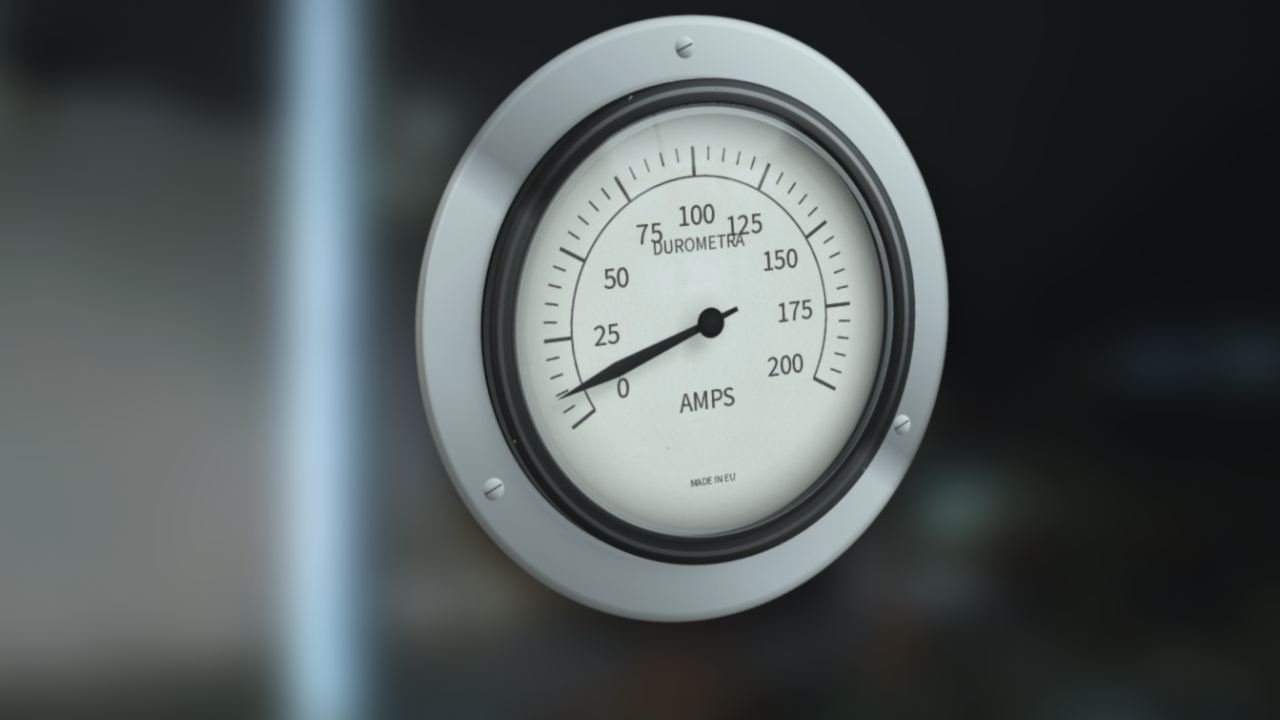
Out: 10 A
